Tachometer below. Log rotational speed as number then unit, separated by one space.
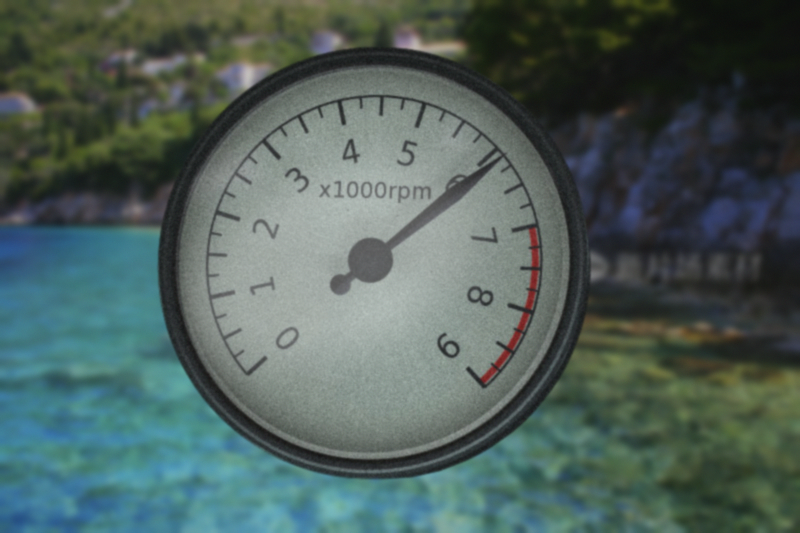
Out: 6125 rpm
